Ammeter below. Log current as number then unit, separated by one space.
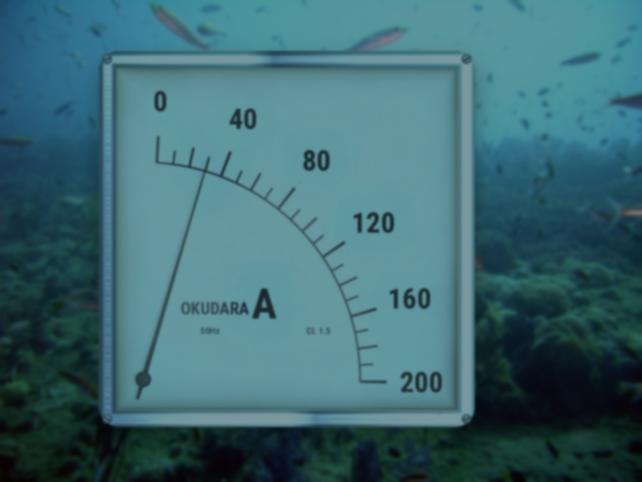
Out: 30 A
